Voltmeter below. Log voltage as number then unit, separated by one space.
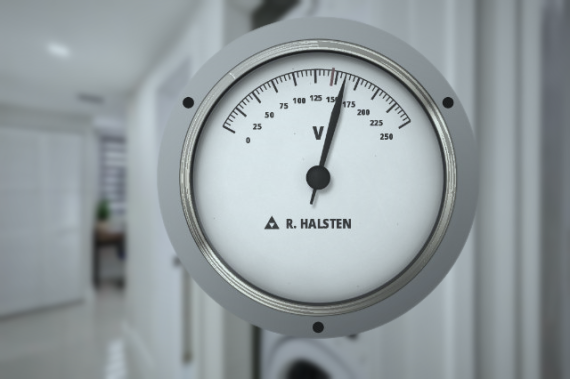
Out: 160 V
